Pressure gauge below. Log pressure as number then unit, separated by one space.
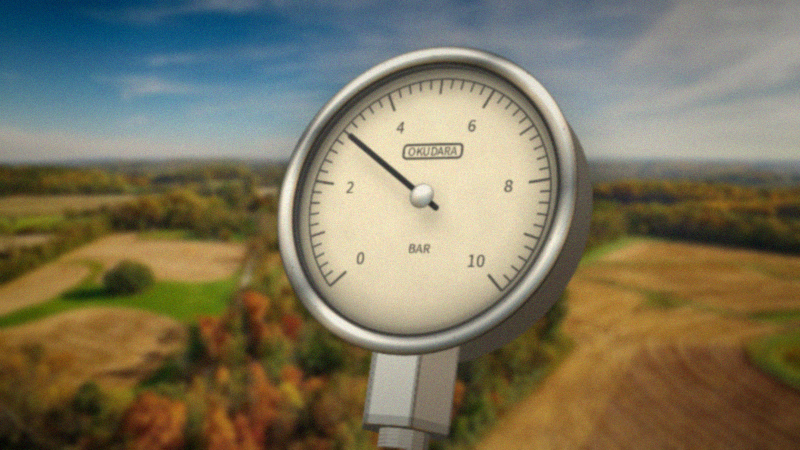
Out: 3 bar
